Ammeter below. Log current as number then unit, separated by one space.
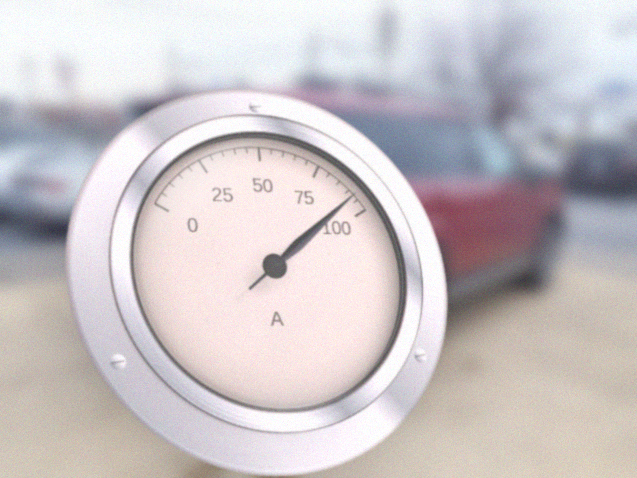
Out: 92.5 A
